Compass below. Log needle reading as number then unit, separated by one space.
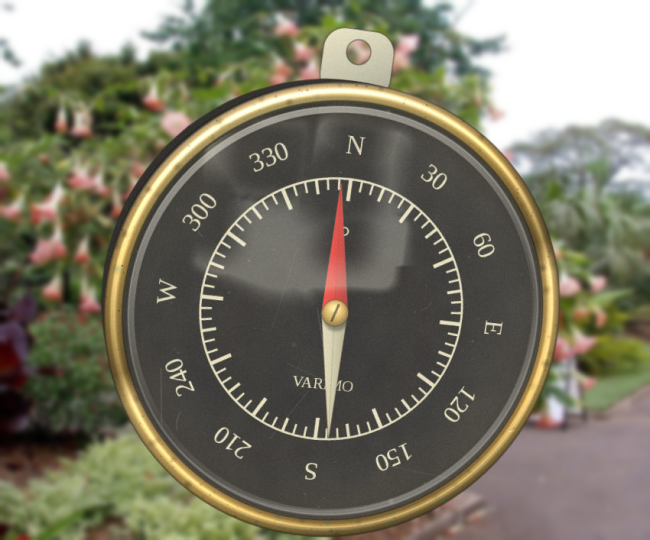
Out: 355 °
